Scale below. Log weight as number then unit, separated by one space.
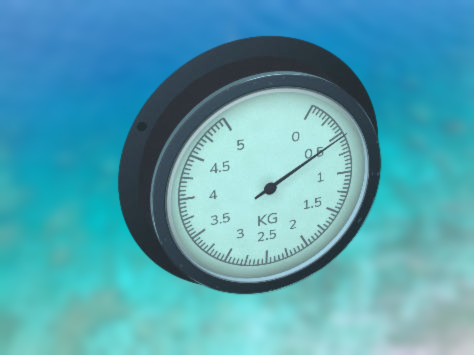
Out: 0.5 kg
